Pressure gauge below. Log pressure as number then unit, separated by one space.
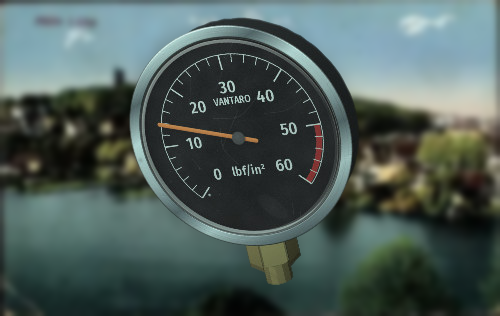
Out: 14 psi
